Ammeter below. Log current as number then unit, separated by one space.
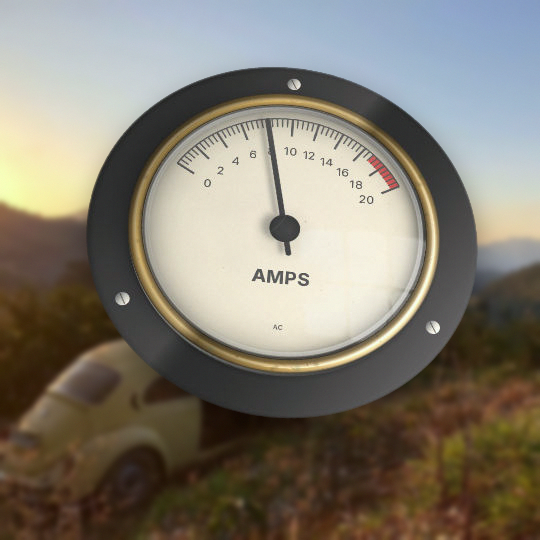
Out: 8 A
